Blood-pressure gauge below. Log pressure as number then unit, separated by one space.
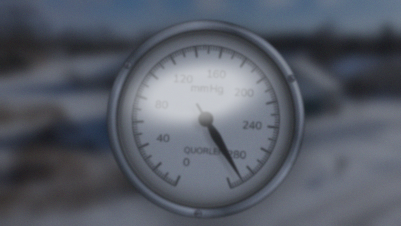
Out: 290 mmHg
